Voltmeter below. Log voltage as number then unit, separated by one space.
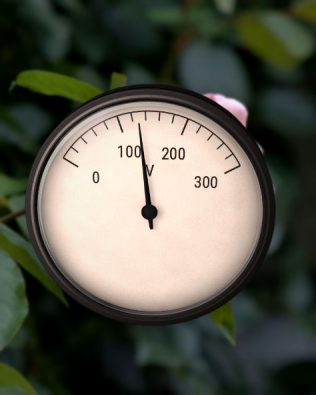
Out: 130 V
